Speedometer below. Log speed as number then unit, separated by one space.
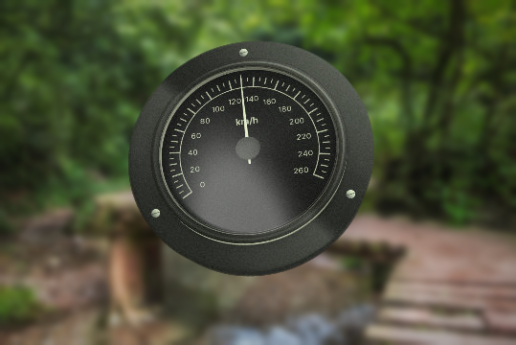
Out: 130 km/h
